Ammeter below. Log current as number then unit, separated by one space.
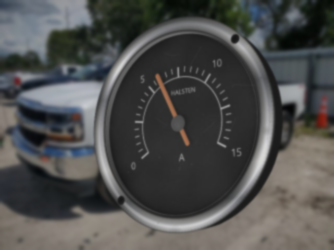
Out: 6 A
